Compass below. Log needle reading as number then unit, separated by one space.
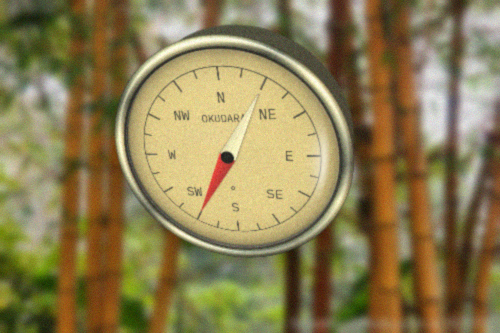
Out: 210 °
